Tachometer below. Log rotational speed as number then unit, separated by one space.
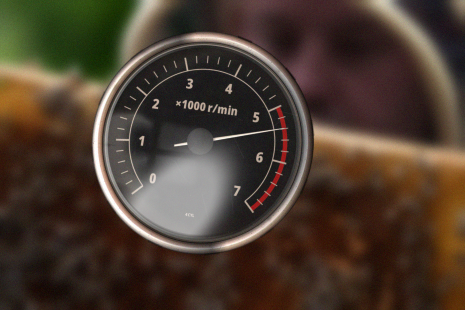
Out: 5400 rpm
